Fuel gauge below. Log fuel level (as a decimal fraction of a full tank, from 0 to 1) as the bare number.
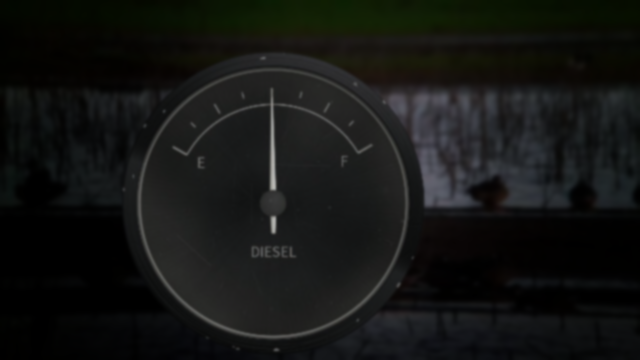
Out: 0.5
